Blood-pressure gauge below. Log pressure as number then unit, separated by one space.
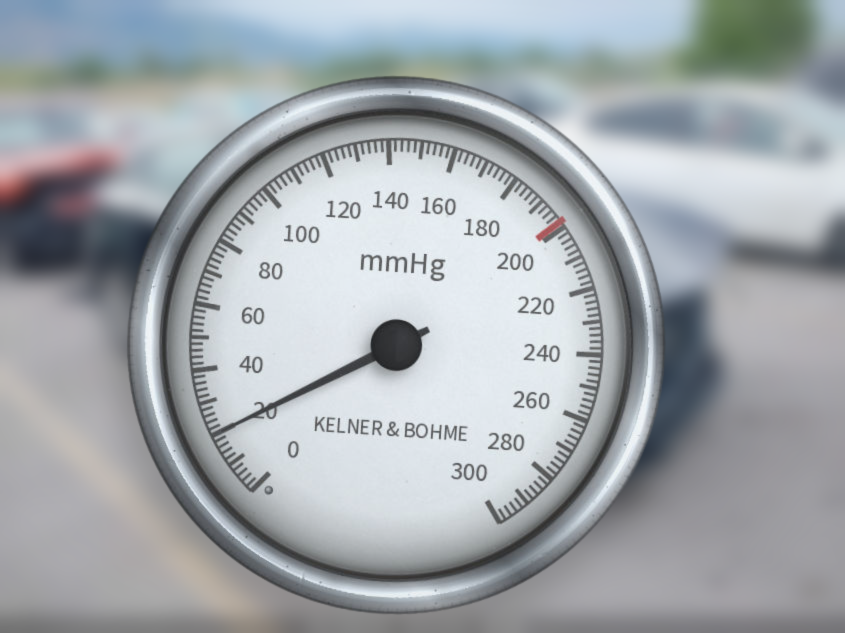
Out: 20 mmHg
